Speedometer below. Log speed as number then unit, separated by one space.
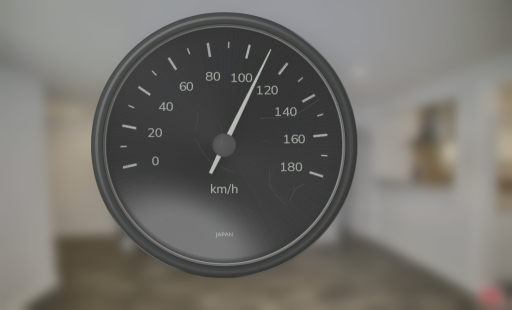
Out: 110 km/h
